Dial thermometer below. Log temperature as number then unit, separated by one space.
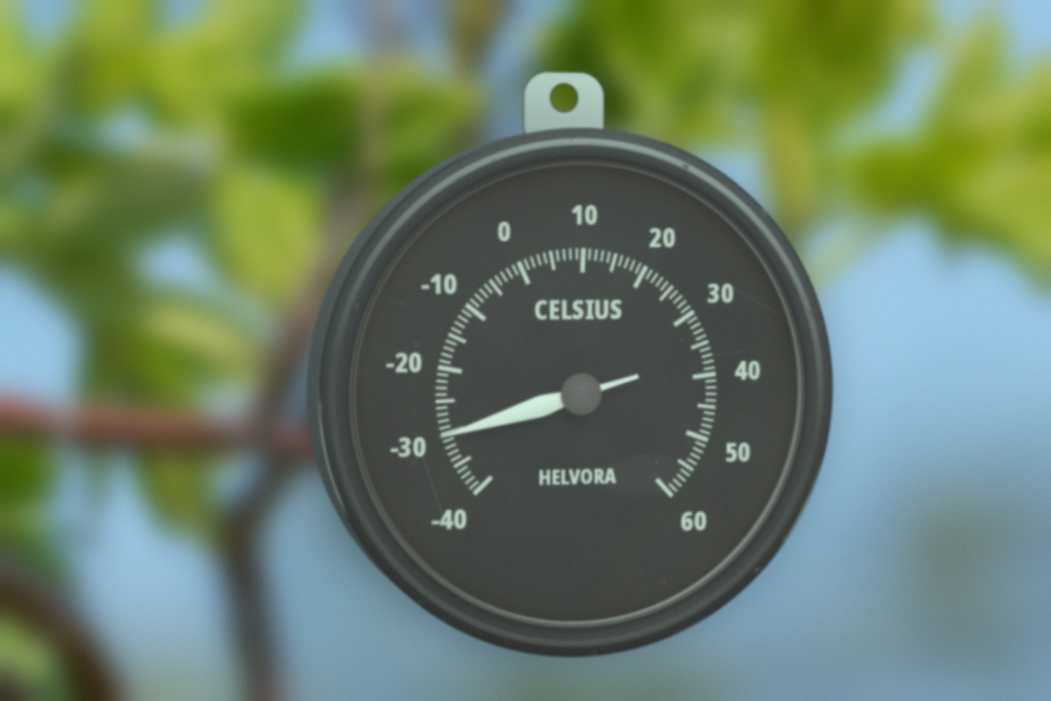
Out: -30 °C
